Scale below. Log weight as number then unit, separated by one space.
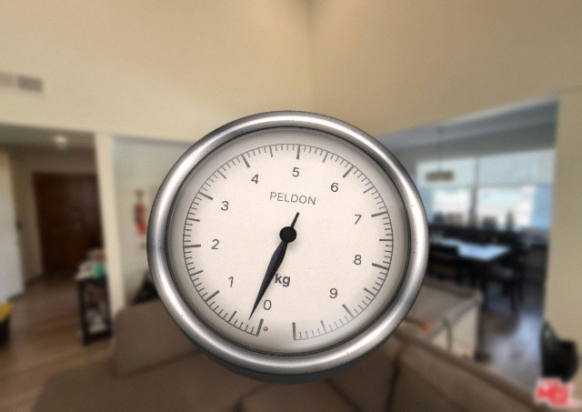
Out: 0.2 kg
